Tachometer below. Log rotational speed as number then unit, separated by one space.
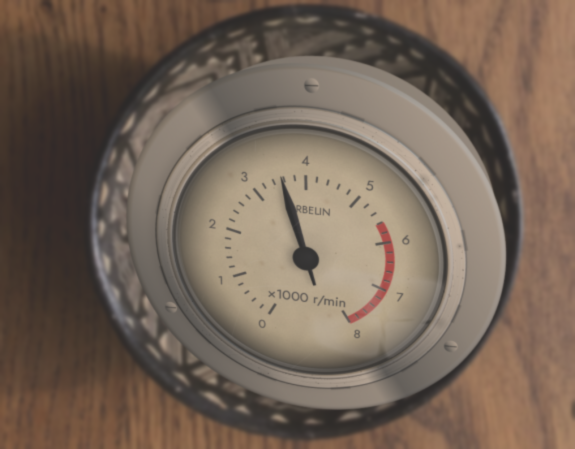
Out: 3600 rpm
